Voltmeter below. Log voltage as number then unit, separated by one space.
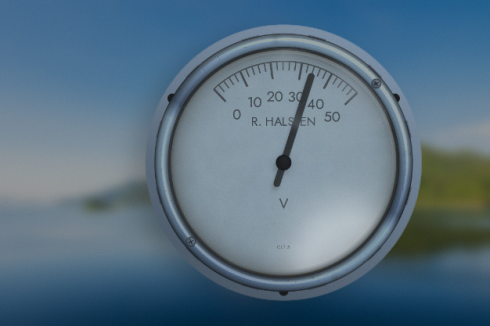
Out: 34 V
